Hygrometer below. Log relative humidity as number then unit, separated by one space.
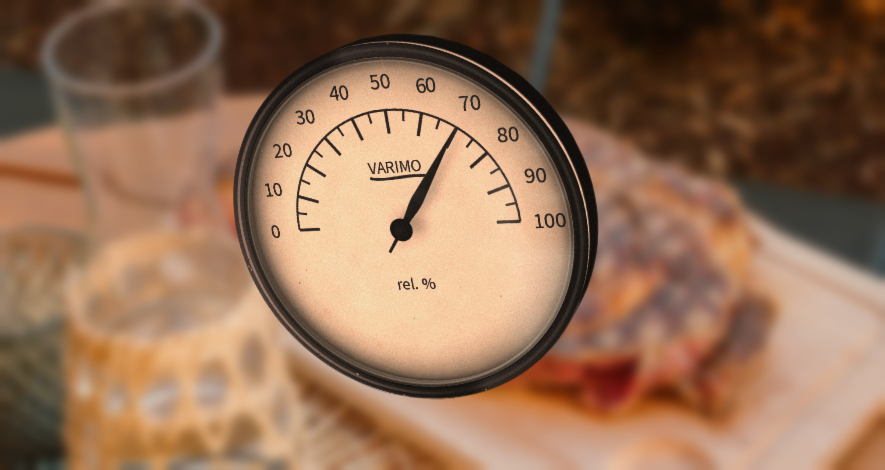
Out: 70 %
